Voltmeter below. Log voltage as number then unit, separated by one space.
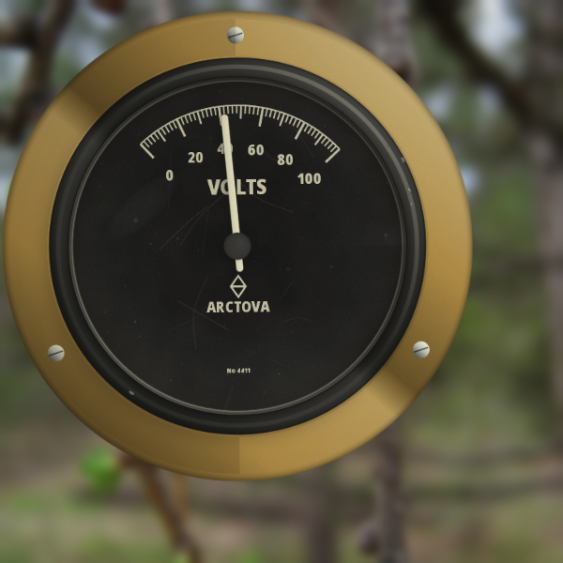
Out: 42 V
